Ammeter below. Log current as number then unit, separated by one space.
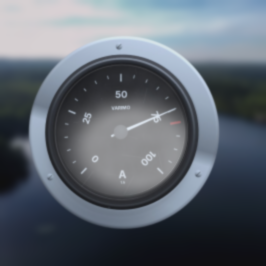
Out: 75 A
